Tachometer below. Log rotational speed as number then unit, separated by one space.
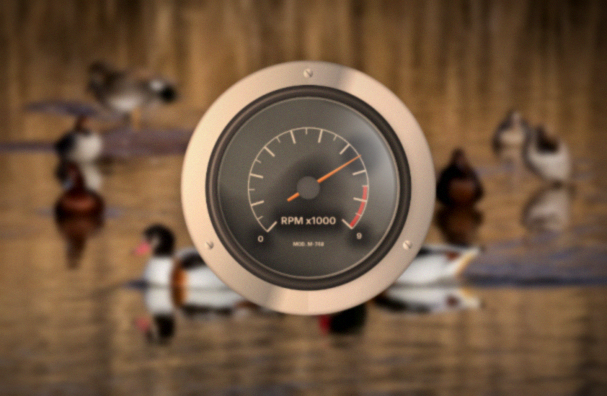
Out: 6500 rpm
